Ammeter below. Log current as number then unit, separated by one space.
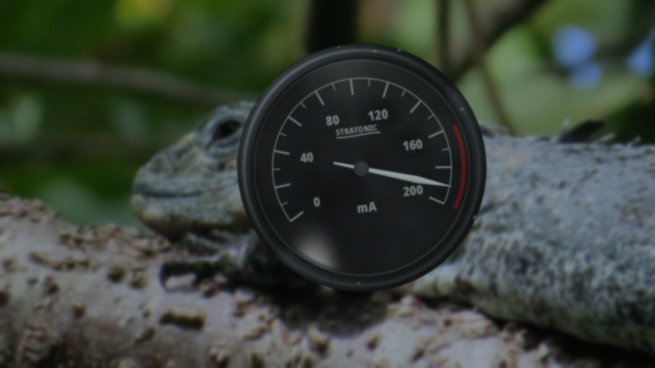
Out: 190 mA
